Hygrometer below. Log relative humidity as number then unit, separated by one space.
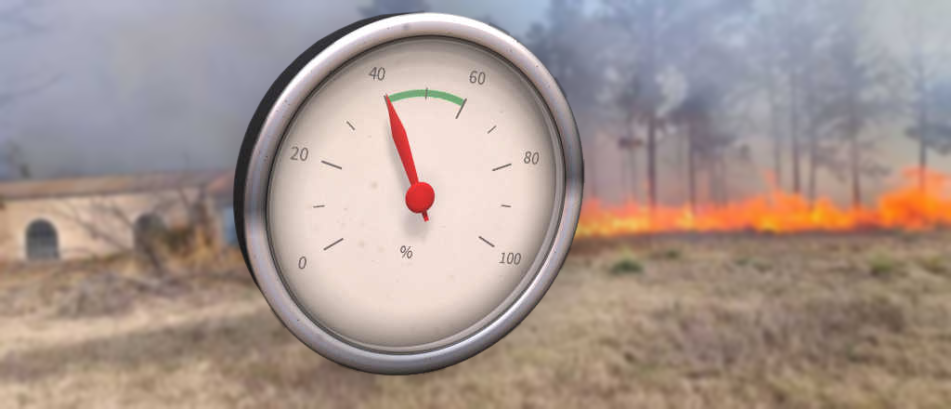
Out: 40 %
